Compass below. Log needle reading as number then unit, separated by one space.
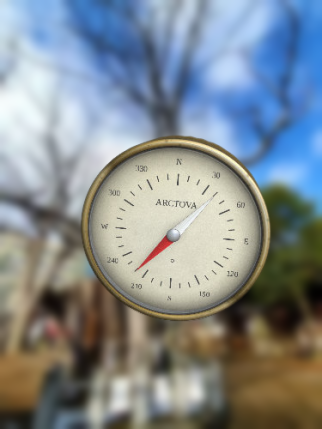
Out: 220 °
